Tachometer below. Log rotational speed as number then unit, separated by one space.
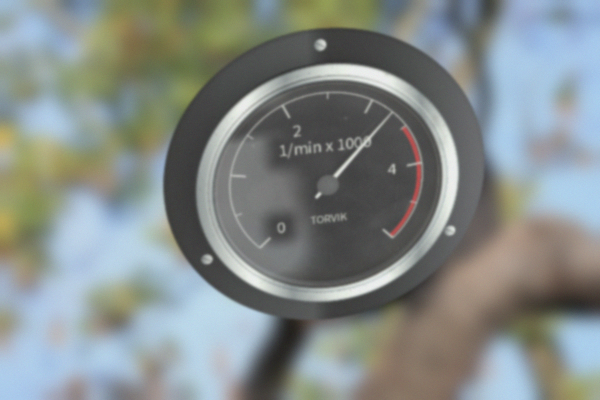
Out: 3250 rpm
